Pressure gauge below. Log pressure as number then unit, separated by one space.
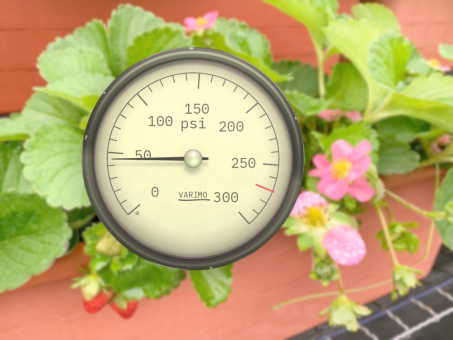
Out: 45 psi
